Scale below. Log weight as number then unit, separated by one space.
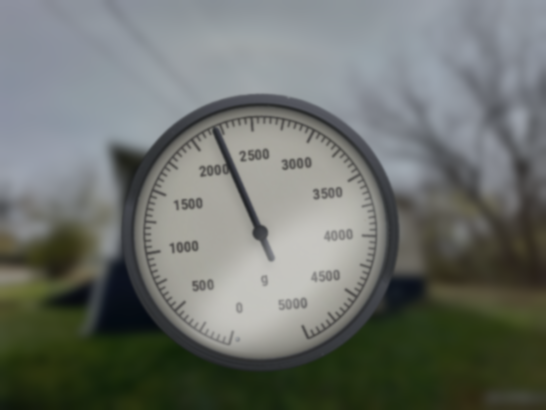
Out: 2200 g
